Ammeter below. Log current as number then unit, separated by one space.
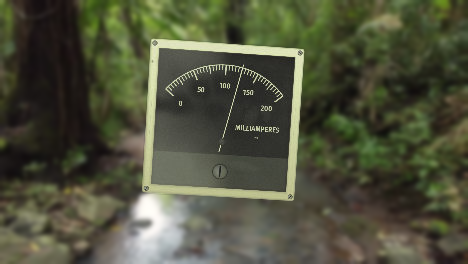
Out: 125 mA
